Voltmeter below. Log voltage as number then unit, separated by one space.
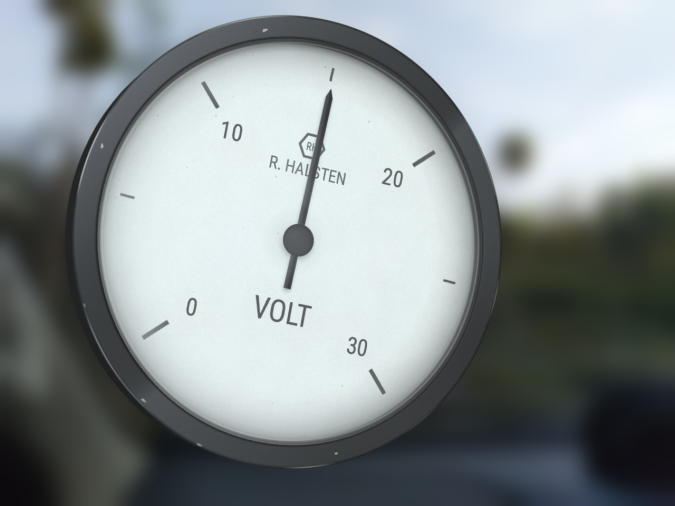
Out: 15 V
